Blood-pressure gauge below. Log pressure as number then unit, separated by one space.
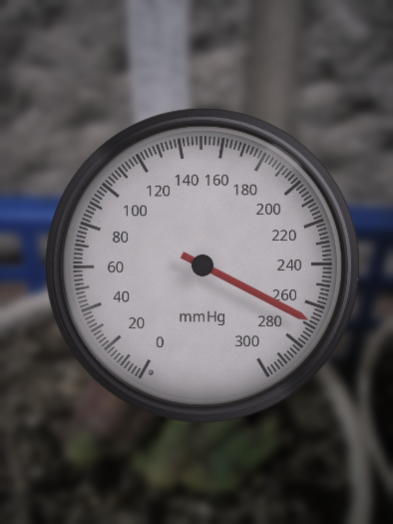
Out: 268 mmHg
